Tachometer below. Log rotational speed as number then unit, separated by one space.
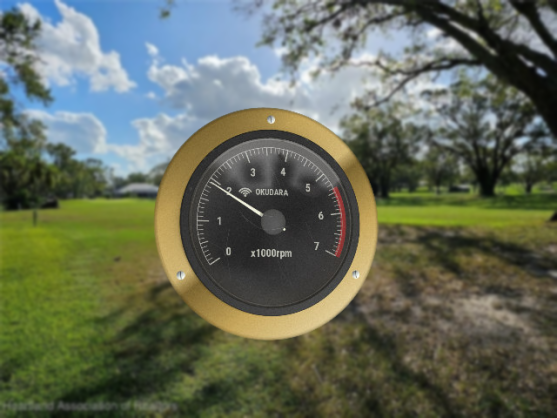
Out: 1900 rpm
